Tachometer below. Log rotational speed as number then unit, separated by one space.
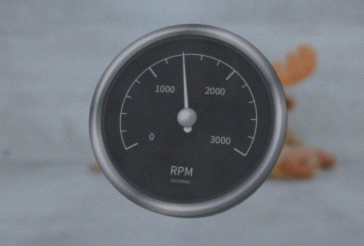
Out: 1400 rpm
